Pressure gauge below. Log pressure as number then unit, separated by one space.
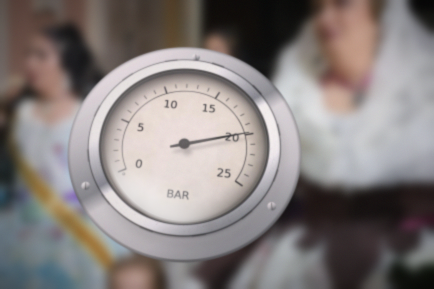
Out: 20 bar
